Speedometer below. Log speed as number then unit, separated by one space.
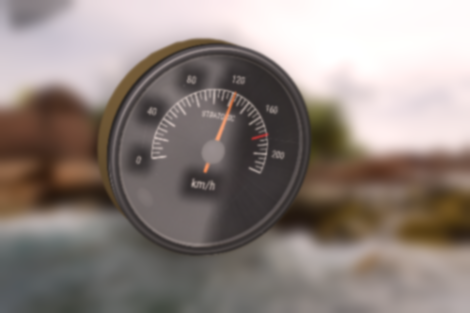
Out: 120 km/h
